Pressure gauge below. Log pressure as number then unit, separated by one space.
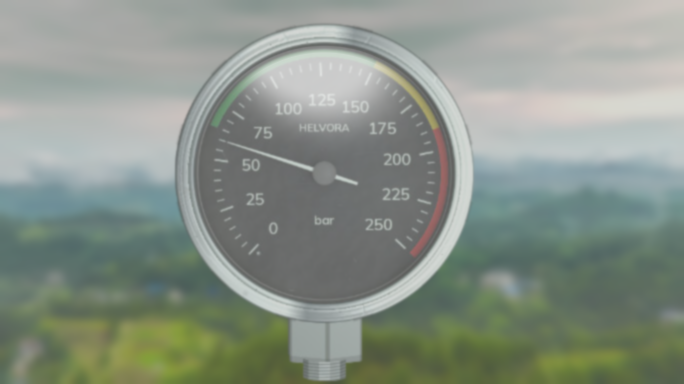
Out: 60 bar
